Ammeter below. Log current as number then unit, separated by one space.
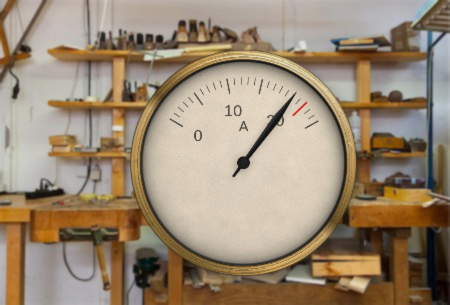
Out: 20 A
